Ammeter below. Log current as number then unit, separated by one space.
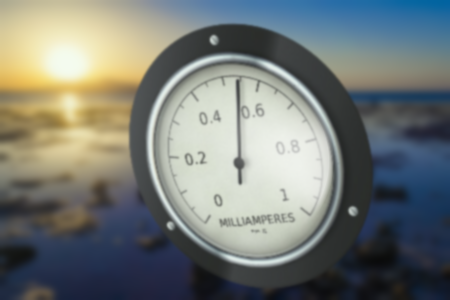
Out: 0.55 mA
